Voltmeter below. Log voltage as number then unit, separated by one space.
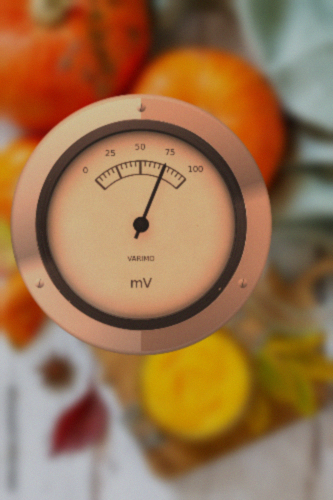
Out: 75 mV
